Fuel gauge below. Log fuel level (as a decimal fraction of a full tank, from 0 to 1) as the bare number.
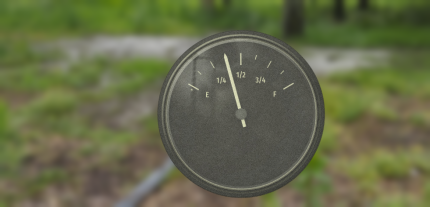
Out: 0.375
